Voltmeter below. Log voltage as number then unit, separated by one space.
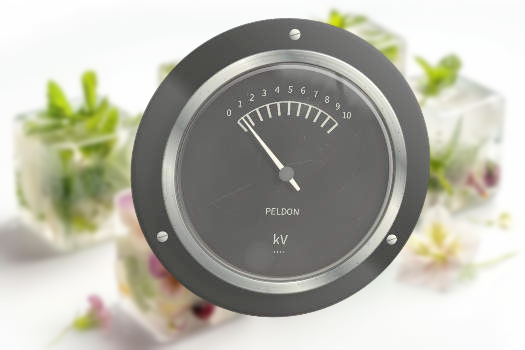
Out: 0.5 kV
